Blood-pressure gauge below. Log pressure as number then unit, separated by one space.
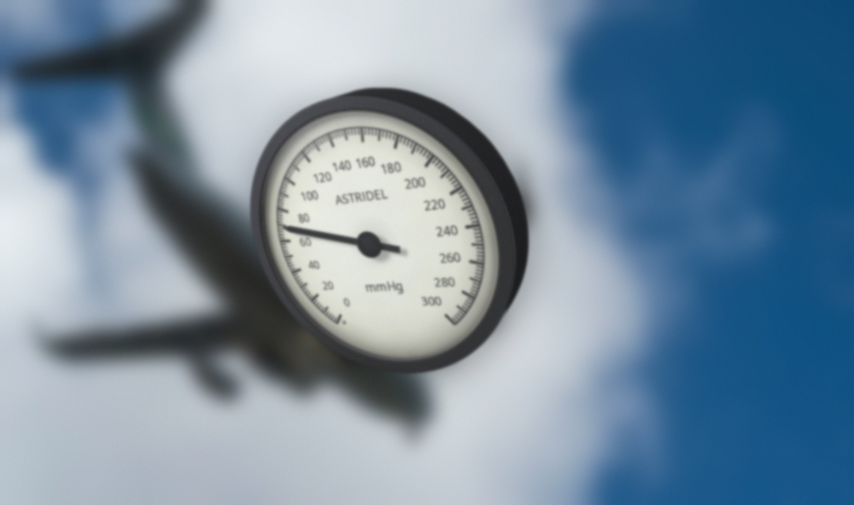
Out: 70 mmHg
